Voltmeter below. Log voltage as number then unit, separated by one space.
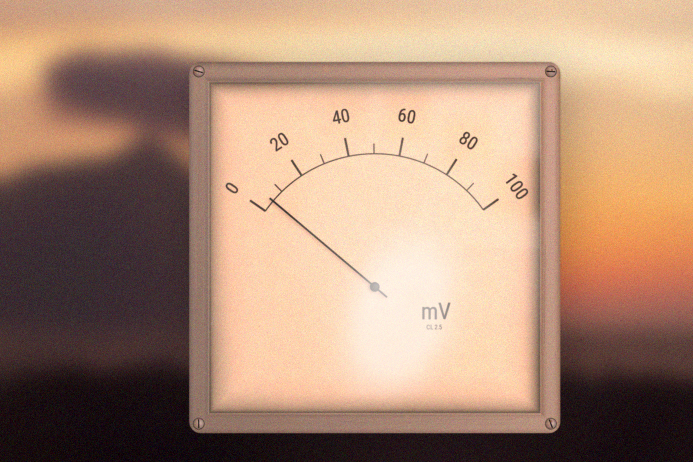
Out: 5 mV
